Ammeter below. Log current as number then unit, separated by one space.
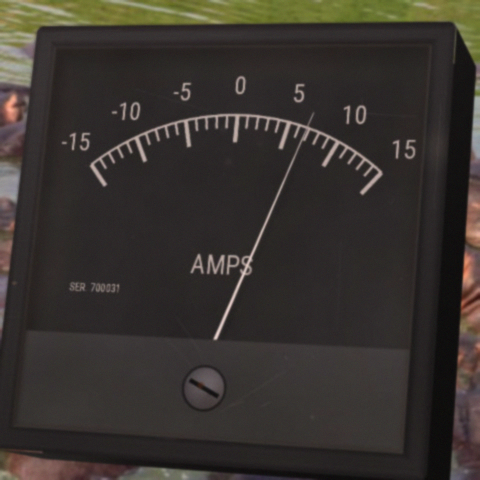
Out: 7 A
